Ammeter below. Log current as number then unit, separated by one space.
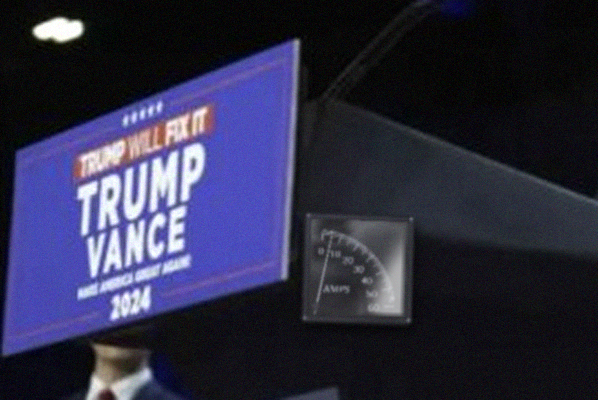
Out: 5 A
